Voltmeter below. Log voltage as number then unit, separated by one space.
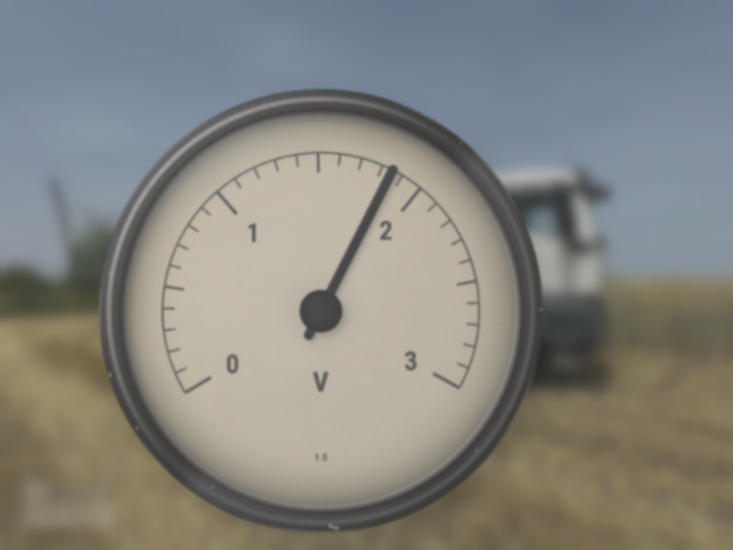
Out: 1.85 V
